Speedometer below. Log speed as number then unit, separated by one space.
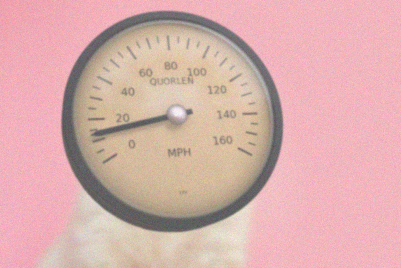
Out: 12.5 mph
